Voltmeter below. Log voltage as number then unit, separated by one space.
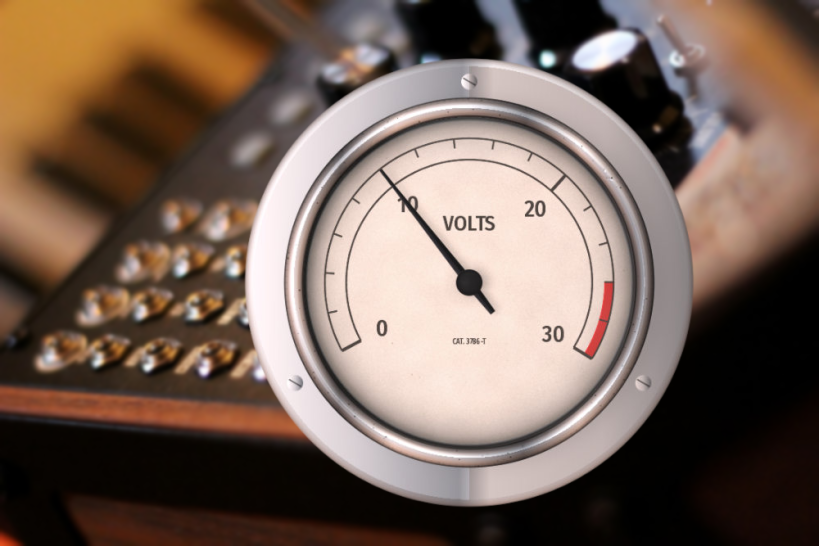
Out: 10 V
